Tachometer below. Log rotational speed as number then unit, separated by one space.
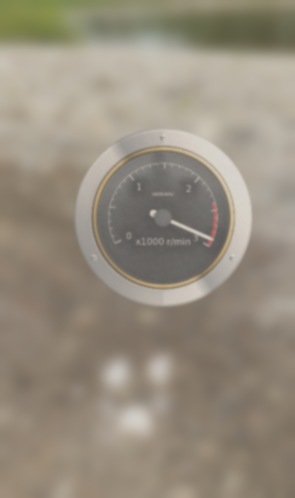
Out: 2900 rpm
